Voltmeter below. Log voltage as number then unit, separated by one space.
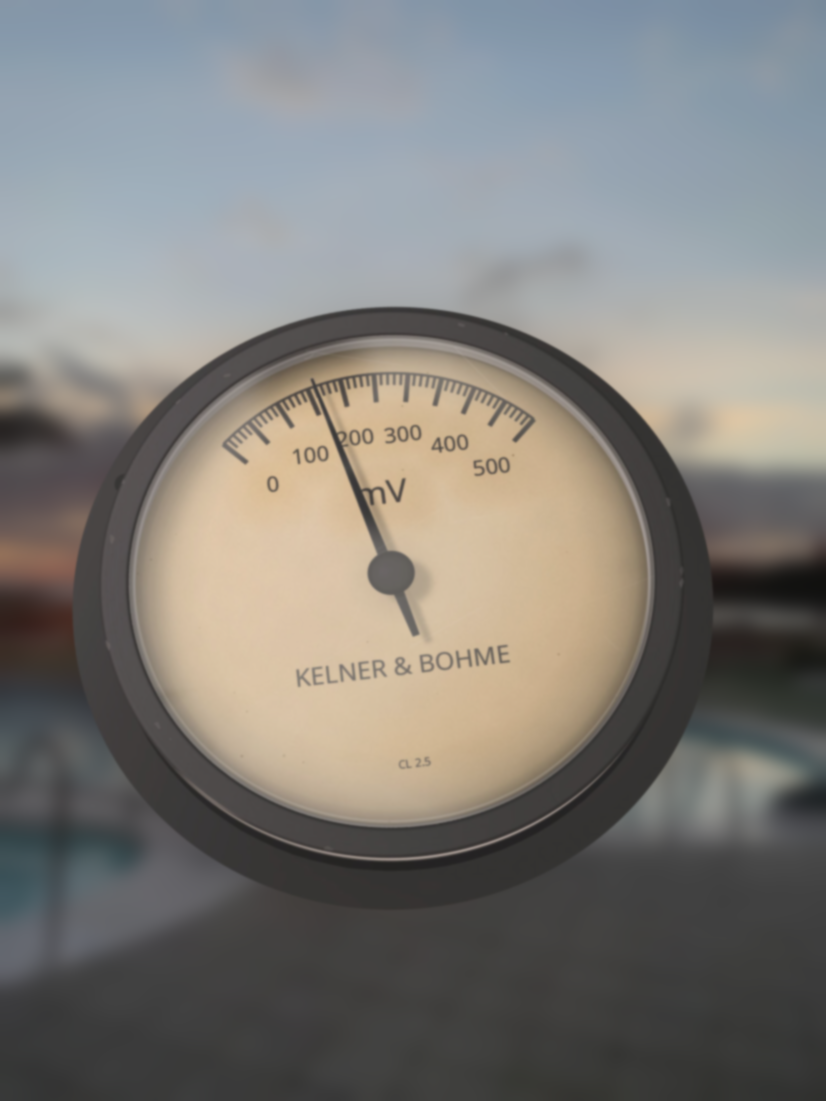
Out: 160 mV
